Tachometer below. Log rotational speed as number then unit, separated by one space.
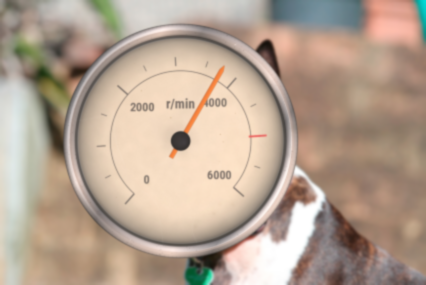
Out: 3750 rpm
